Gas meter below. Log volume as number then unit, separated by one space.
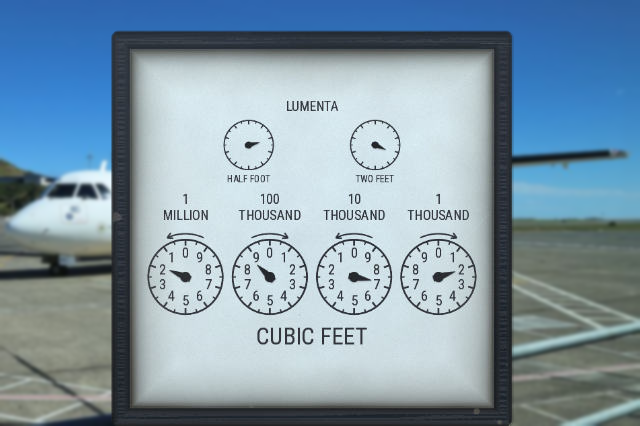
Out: 187200 ft³
